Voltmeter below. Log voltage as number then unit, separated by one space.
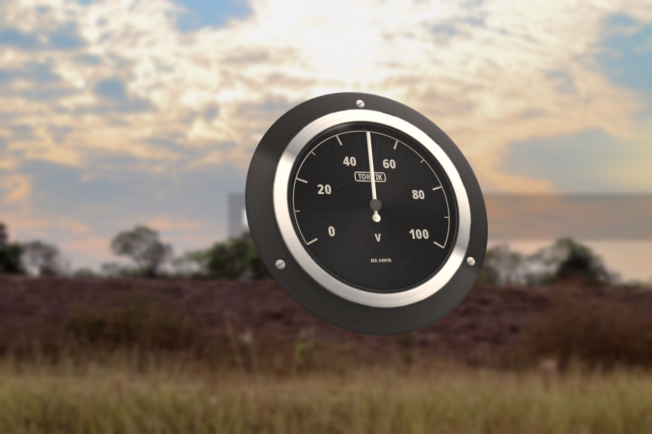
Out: 50 V
